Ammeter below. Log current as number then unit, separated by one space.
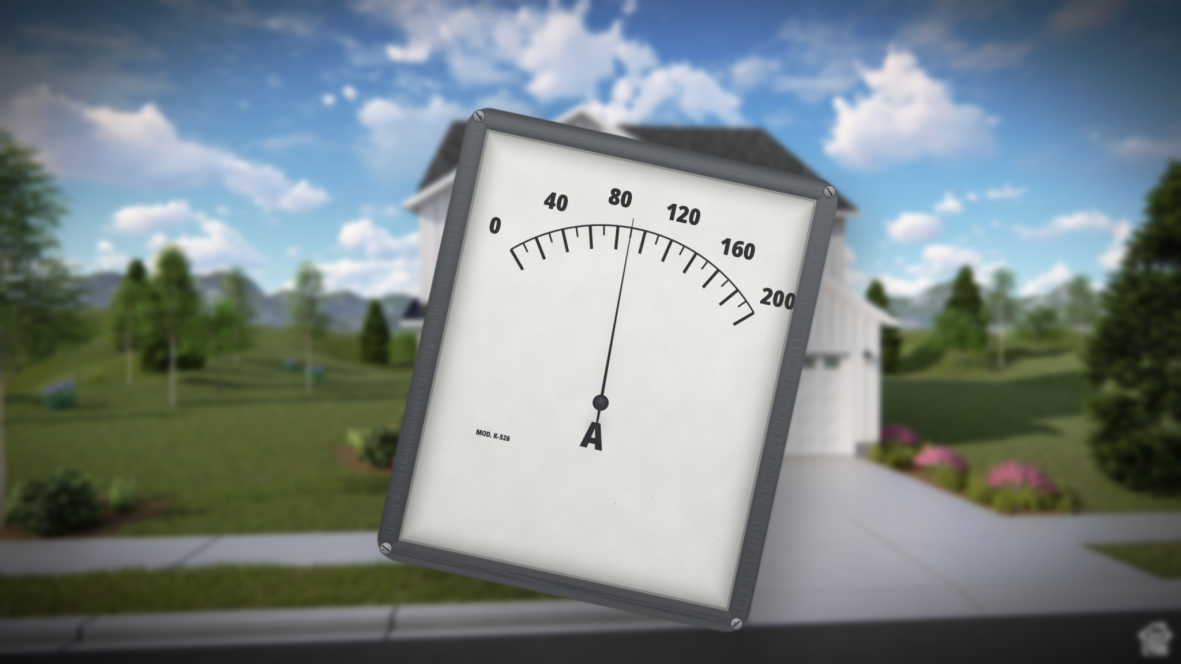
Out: 90 A
